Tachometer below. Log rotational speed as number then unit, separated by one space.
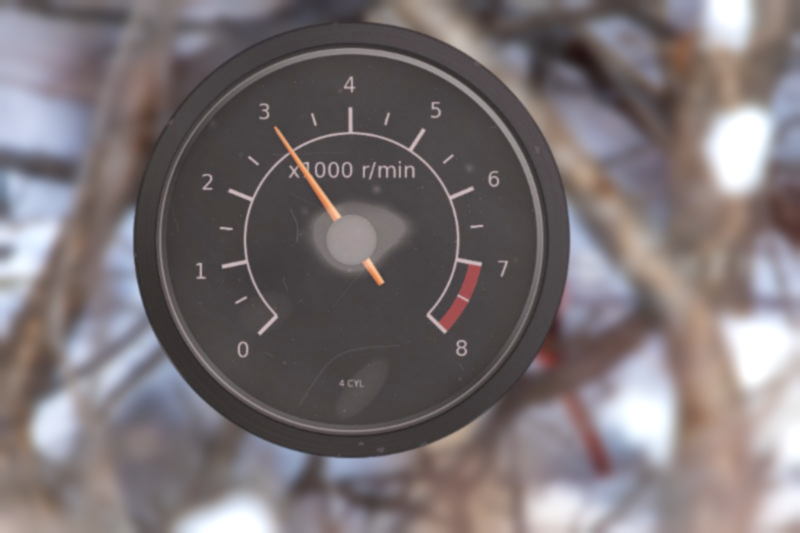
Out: 3000 rpm
